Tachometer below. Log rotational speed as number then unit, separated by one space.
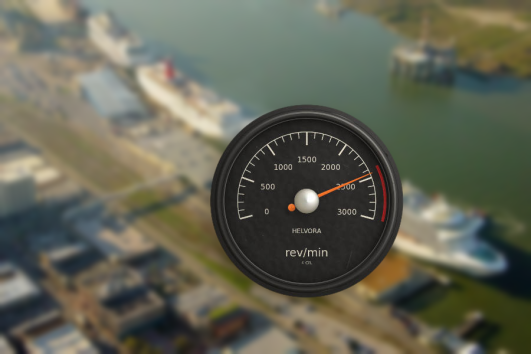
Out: 2450 rpm
